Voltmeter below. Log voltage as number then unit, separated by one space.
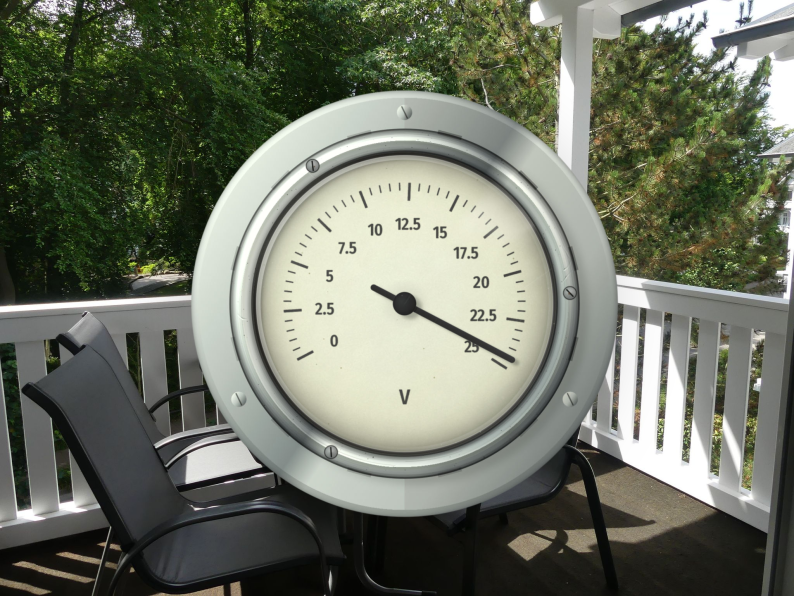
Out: 24.5 V
